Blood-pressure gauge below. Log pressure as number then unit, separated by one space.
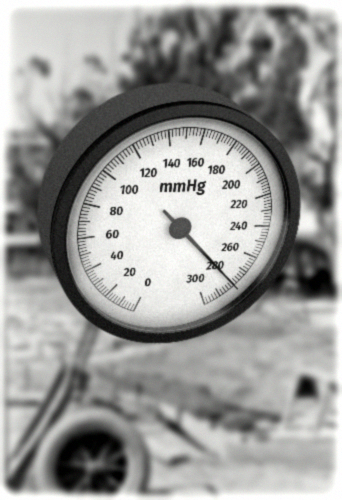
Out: 280 mmHg
